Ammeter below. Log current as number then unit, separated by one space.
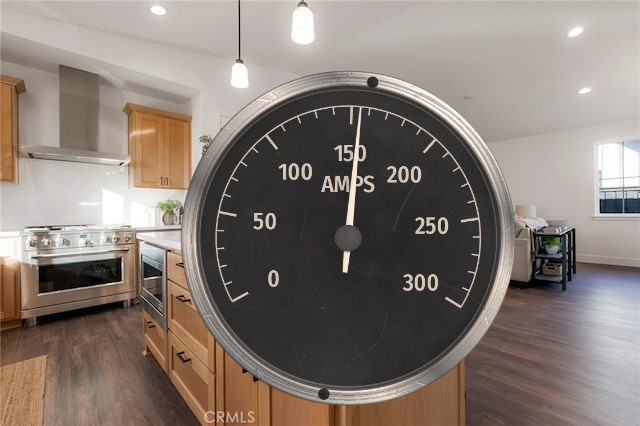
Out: 155 A
